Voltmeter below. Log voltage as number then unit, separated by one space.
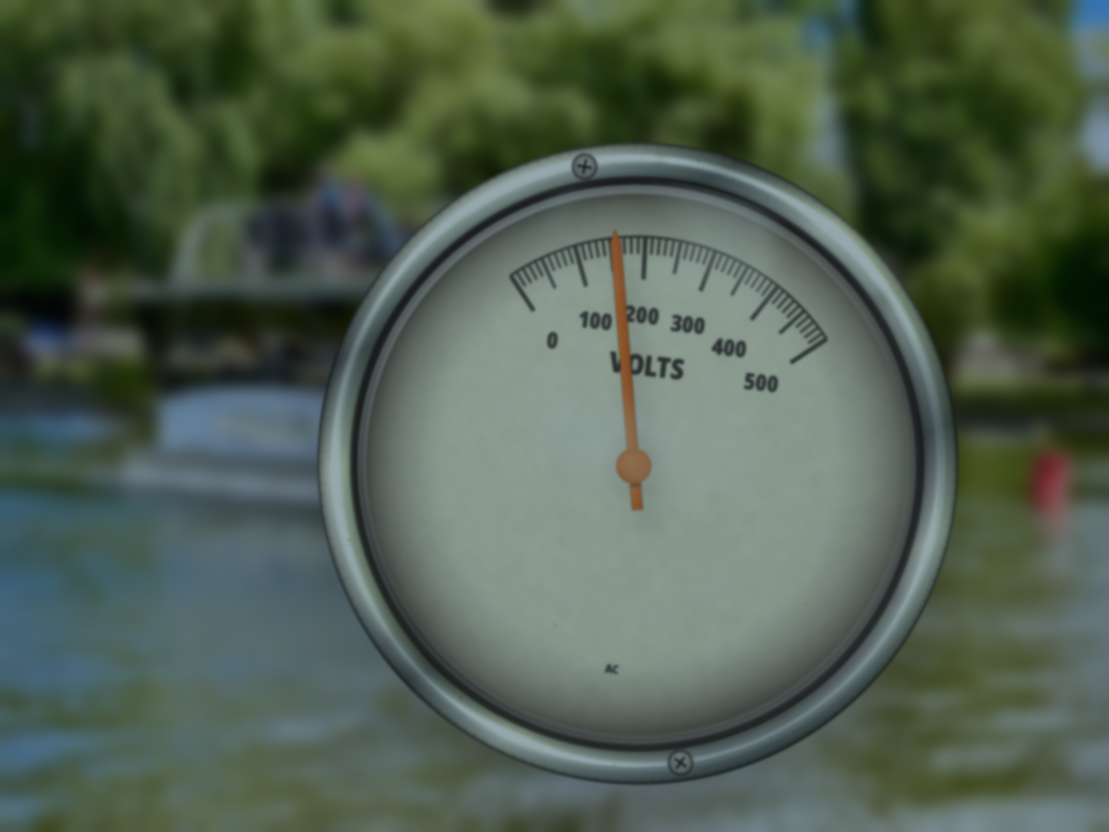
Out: 160 V
